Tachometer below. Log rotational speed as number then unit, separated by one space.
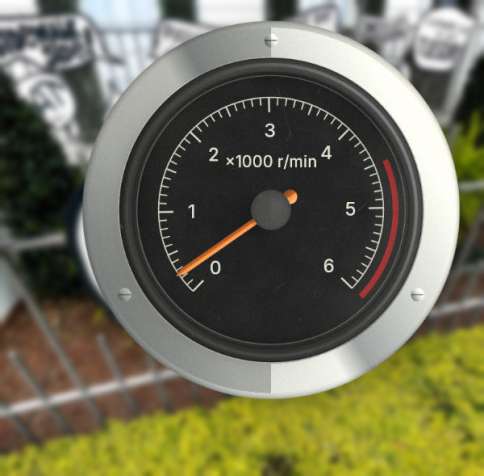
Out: 250 rpm
